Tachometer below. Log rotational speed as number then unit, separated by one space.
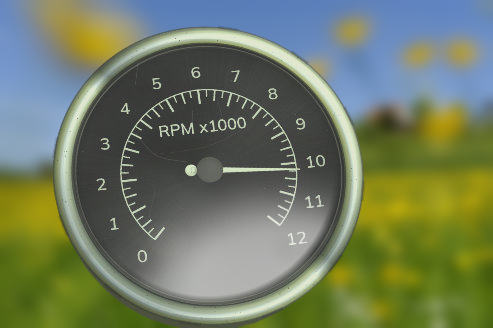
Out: 10250 rpm
